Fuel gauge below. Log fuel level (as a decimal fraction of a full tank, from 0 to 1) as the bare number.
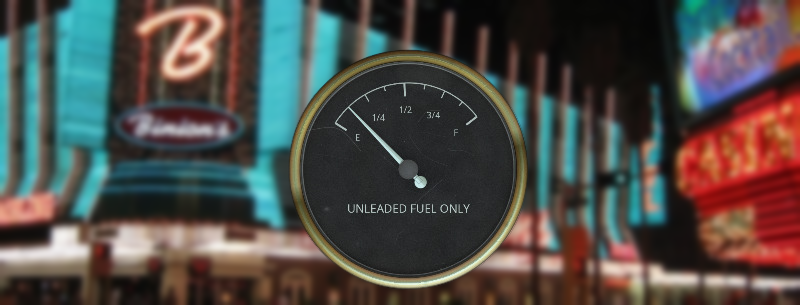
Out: 0.125
